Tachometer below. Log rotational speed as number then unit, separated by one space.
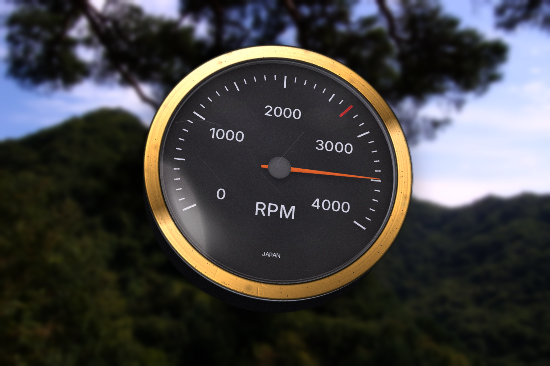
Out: 3500 rpm
